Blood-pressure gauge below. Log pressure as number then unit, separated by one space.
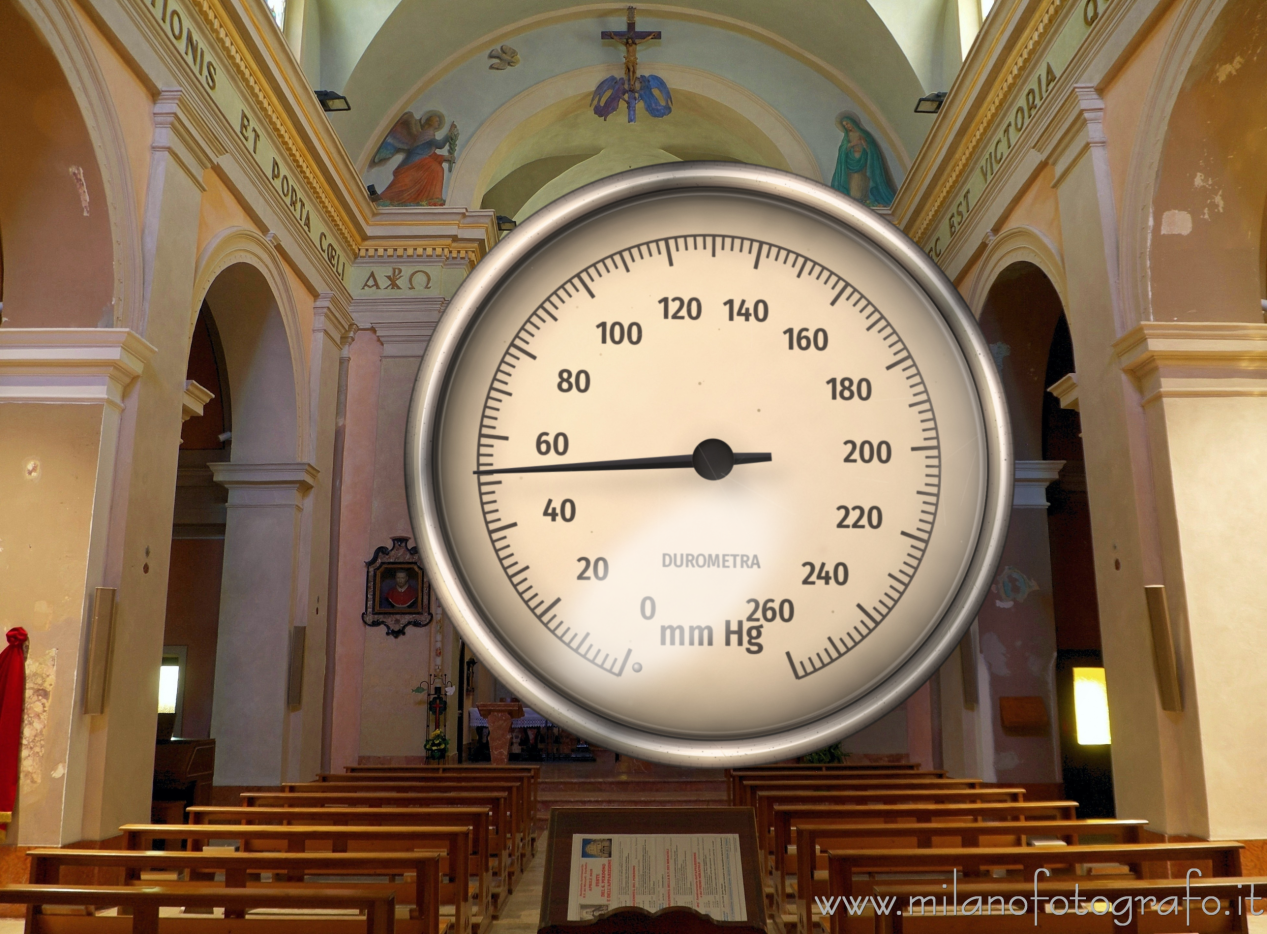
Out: 52 mmHg
